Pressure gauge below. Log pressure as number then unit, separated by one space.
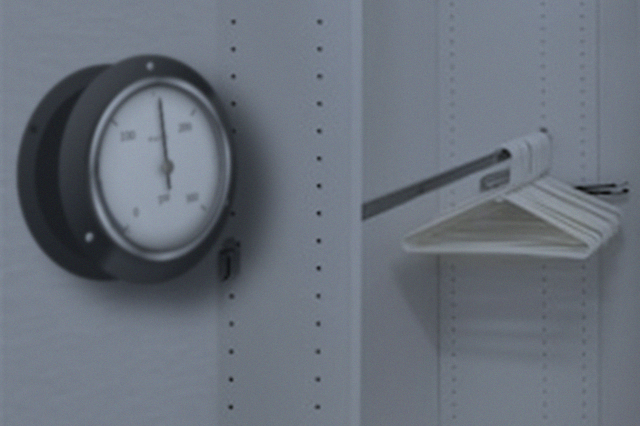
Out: 150 psi
